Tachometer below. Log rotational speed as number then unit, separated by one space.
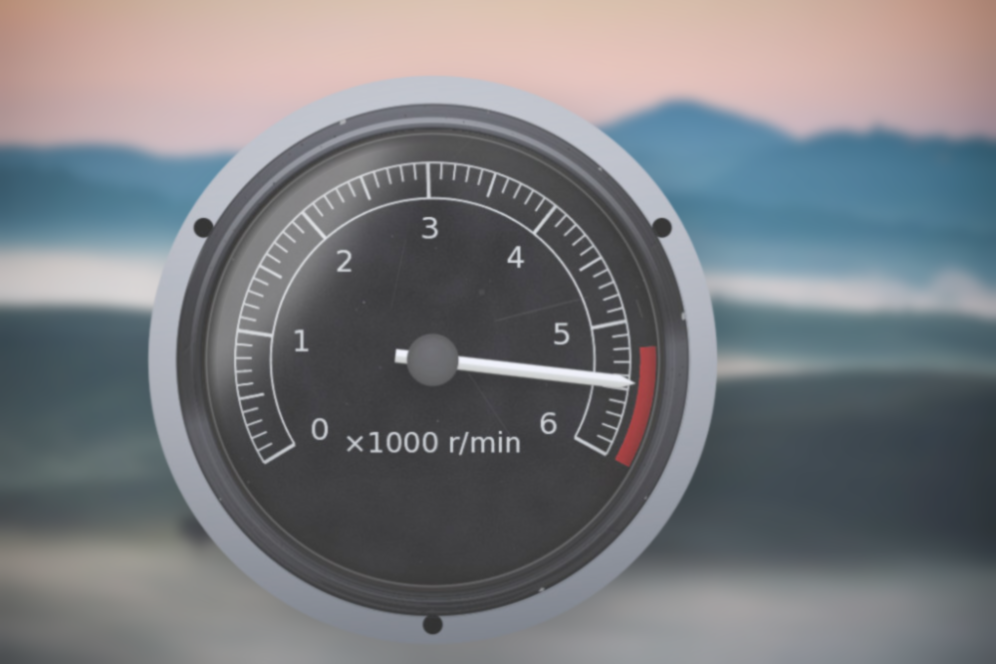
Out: 5450 rpm
